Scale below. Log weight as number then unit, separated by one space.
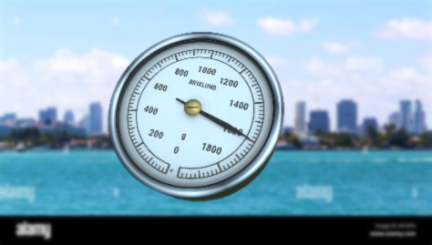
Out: 1600 g
